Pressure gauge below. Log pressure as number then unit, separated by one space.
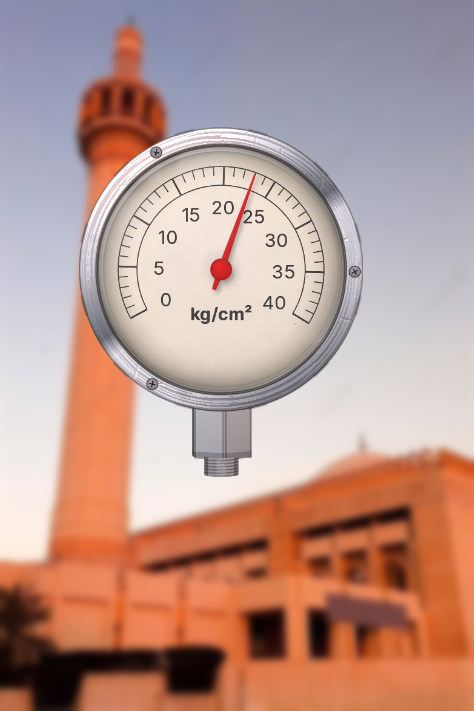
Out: 23 kg/cm²
